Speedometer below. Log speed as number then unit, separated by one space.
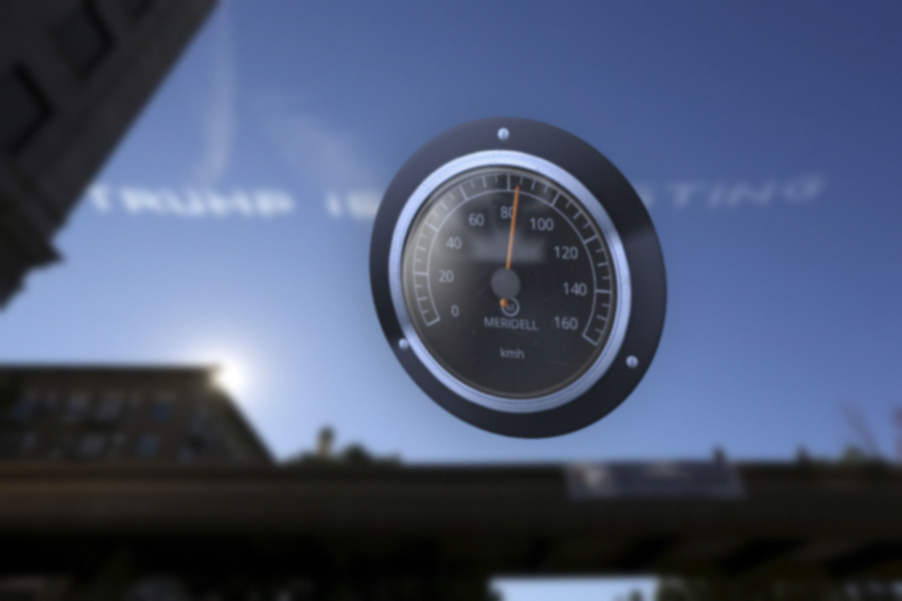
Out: 85 km/h
